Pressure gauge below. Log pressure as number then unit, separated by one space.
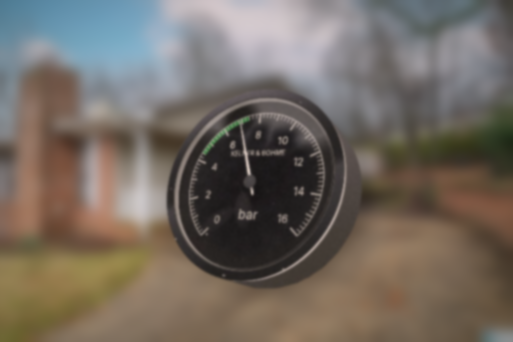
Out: 7 bar
